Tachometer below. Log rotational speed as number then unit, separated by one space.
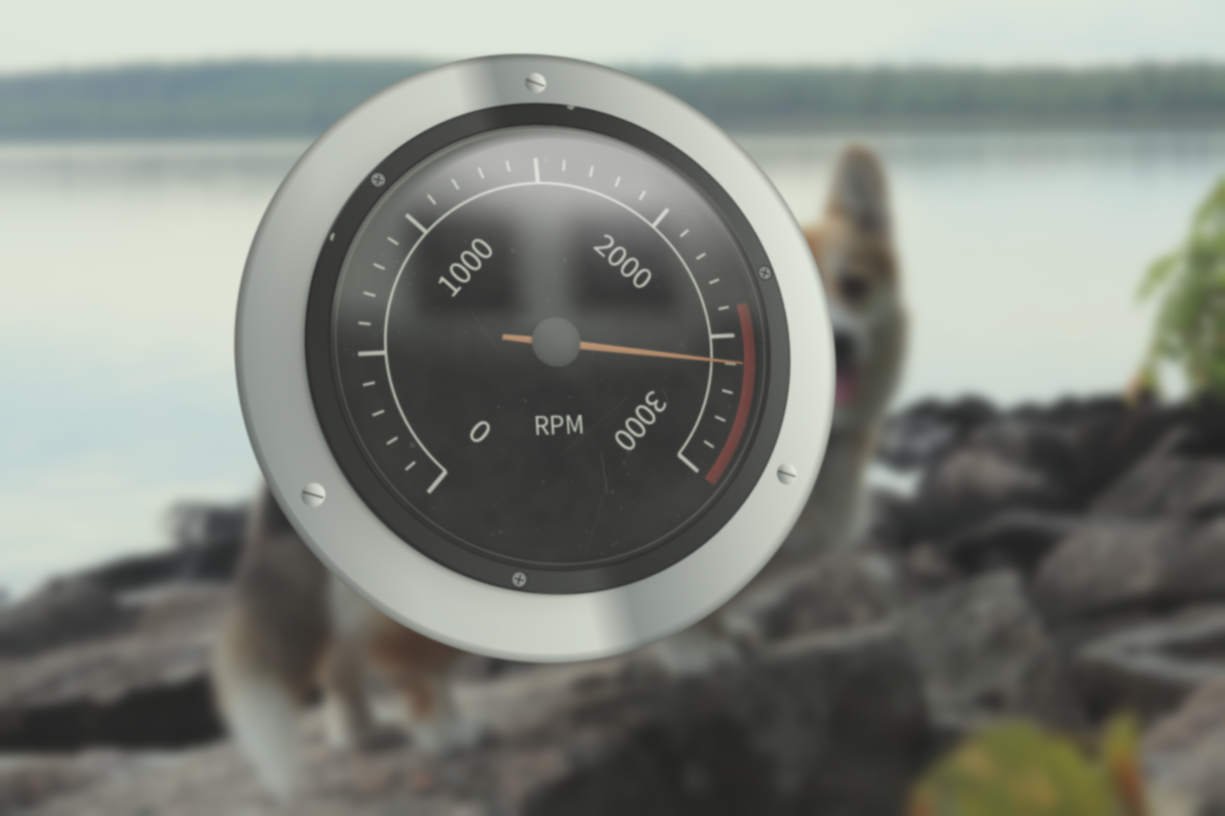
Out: 2600 rpm
